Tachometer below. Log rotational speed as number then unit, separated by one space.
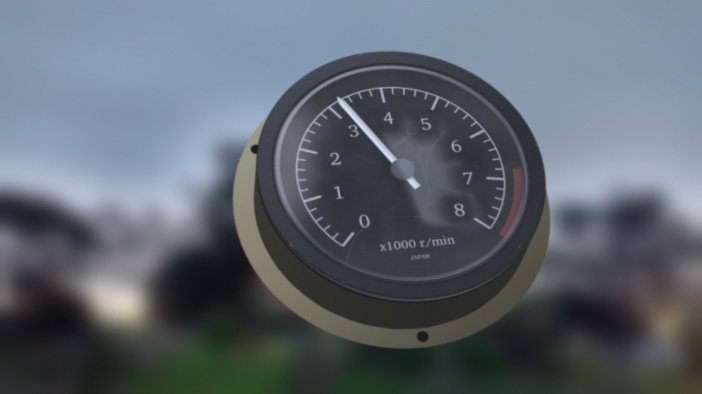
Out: 3200 rpm
